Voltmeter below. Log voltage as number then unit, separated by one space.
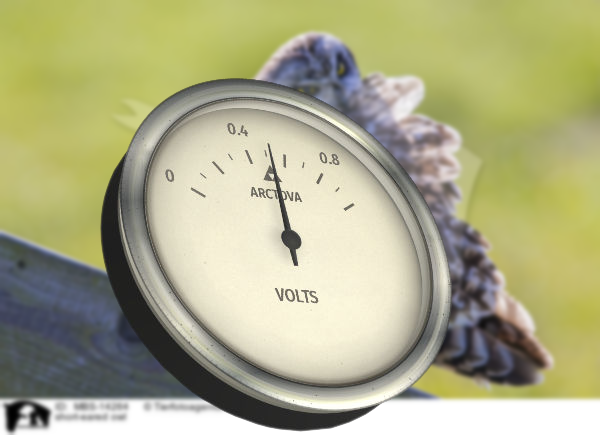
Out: 0.5 V
